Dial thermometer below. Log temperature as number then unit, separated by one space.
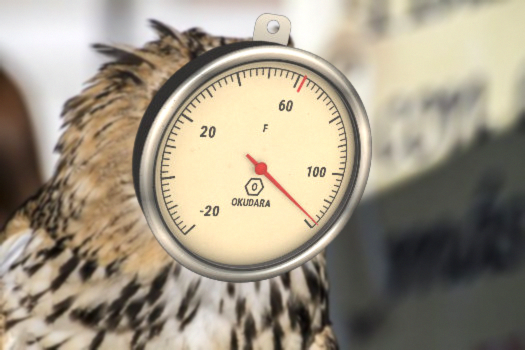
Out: 118 °F
